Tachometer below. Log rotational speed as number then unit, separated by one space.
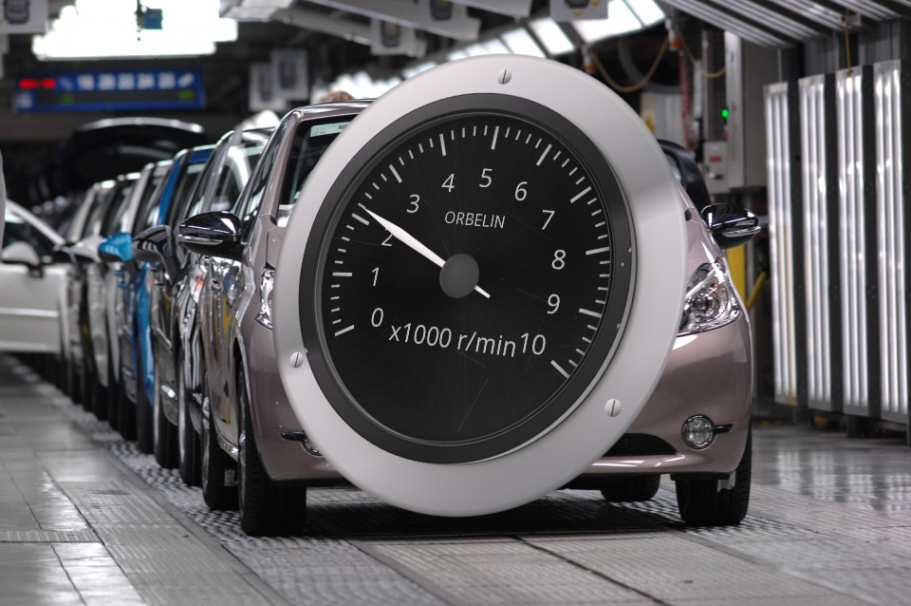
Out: 2200 rpm
